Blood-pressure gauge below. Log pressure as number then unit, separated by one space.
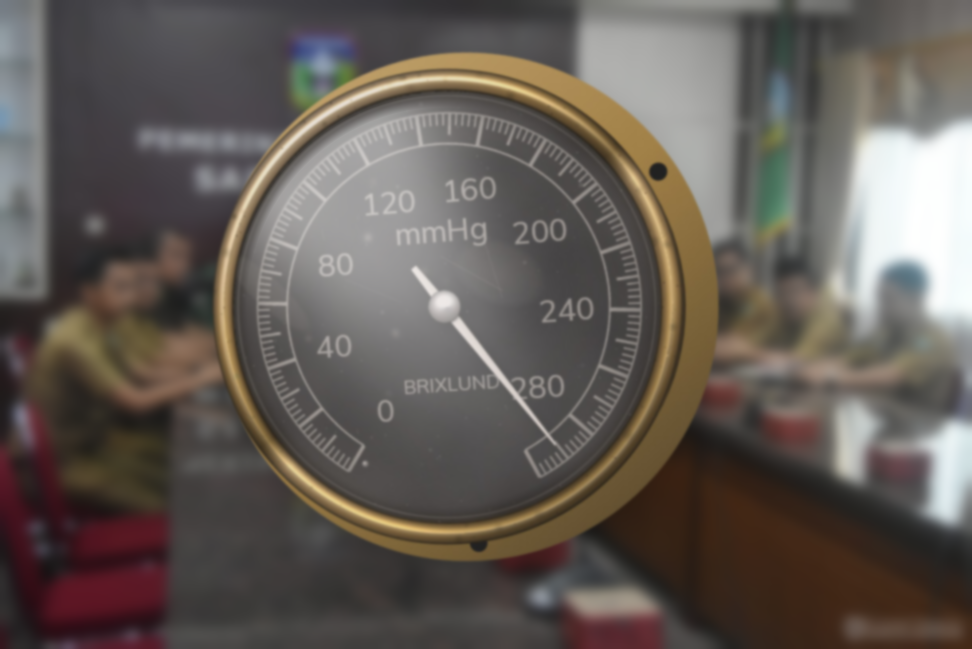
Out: 290 mmHg
